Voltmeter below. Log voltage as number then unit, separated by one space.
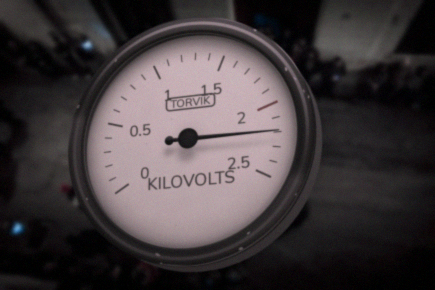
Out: 2.2 kV
